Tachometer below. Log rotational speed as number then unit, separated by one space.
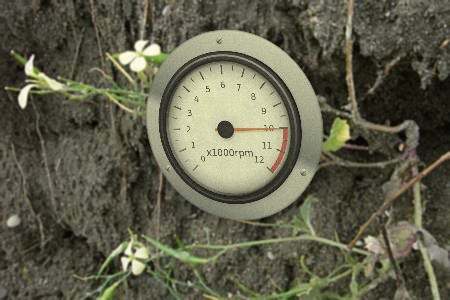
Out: 10000 rpm
